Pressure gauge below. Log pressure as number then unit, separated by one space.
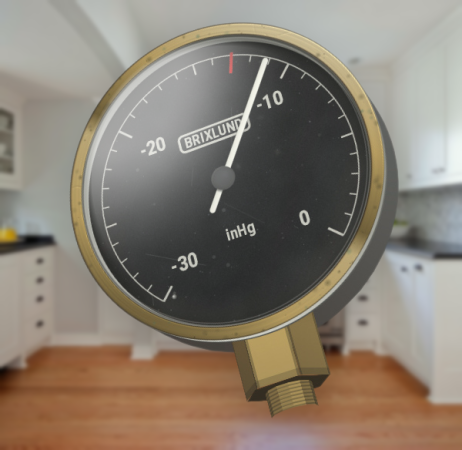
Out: -11 inHg
